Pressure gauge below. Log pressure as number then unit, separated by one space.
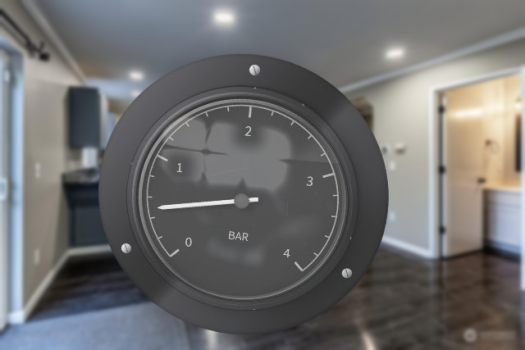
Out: 0.5 bar
